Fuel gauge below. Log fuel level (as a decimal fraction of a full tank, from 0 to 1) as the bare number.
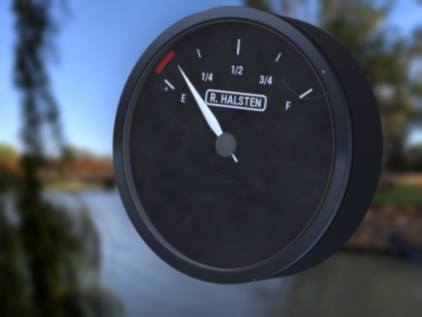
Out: 0.125
